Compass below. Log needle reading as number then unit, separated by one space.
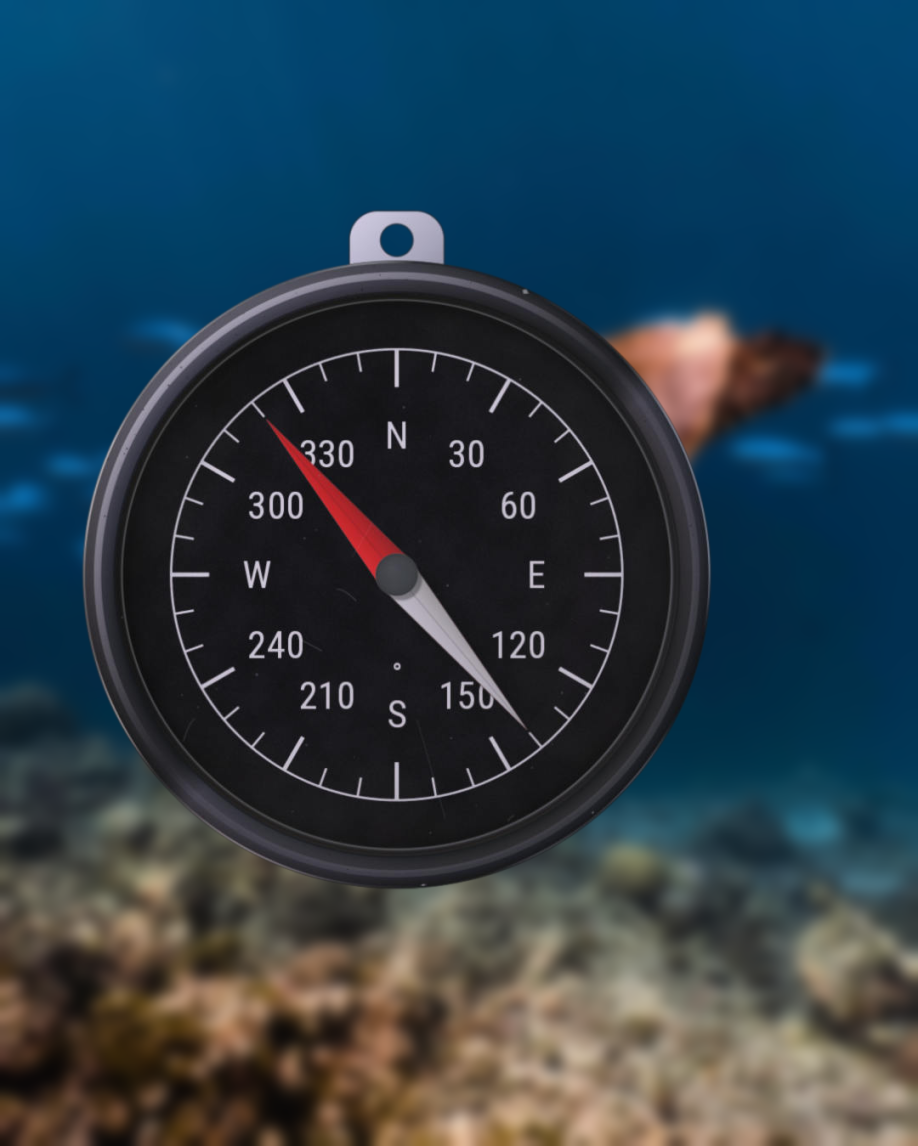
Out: 320 °
